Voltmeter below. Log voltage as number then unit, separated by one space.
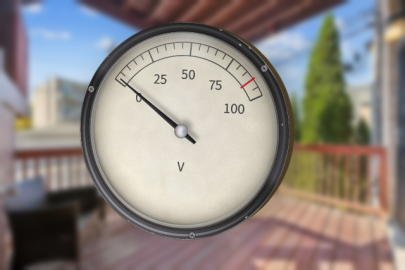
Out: 2.5 V
